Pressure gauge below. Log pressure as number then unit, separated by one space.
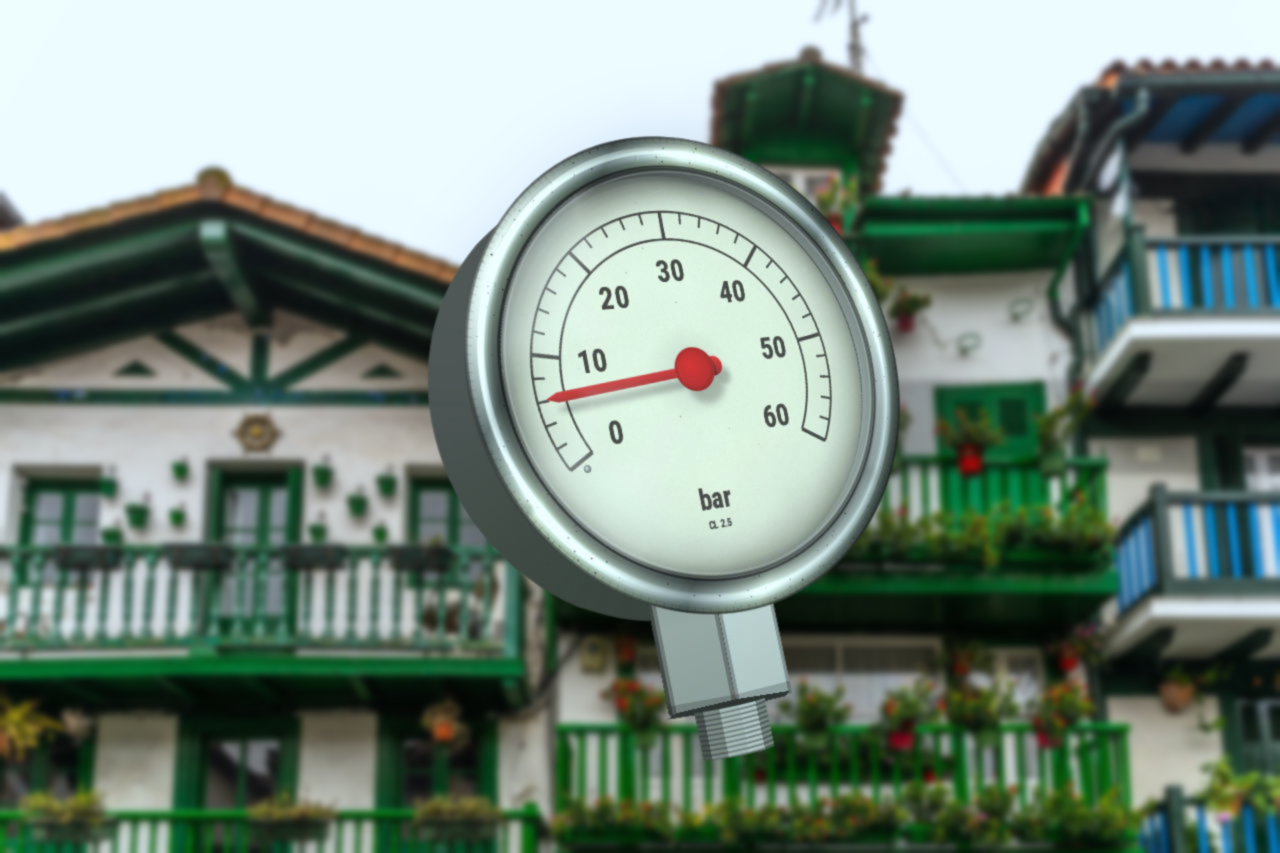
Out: 6 bar
